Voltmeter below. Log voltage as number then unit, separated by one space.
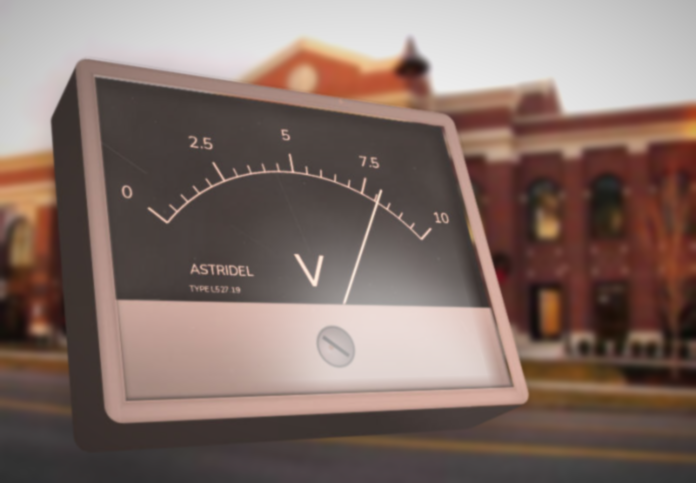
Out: 8 V
